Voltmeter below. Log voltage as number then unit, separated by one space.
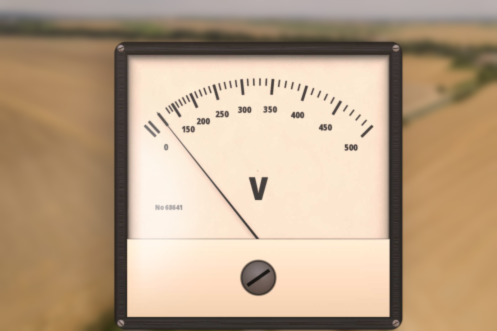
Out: 100 V
